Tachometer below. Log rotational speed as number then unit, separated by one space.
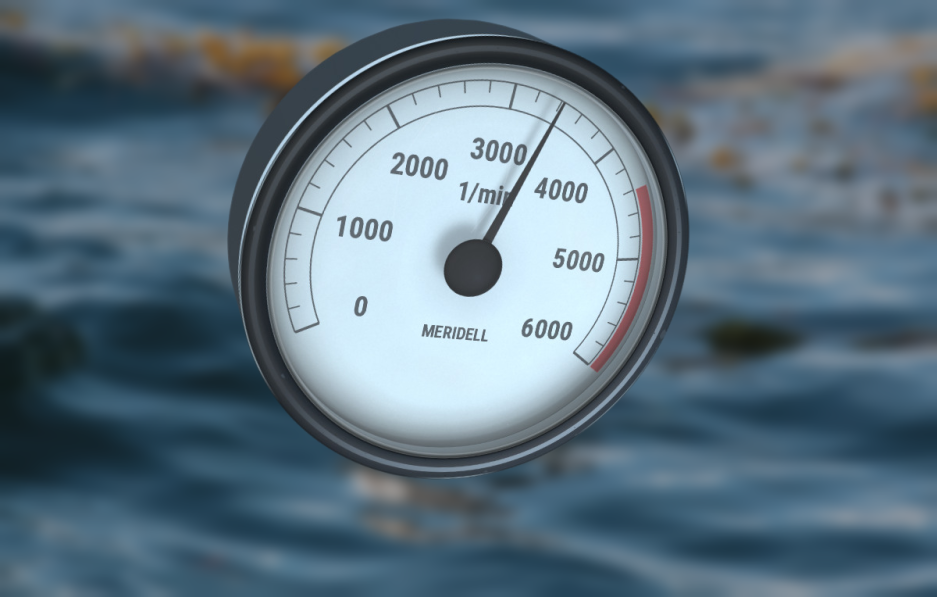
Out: 3400 rpm
